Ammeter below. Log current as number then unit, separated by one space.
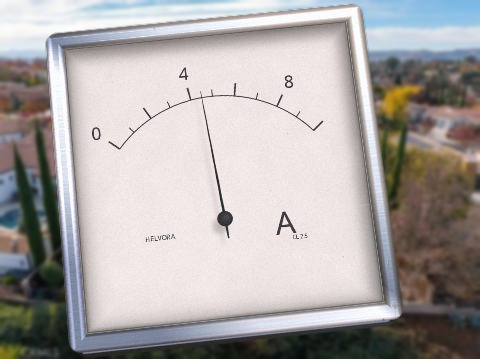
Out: 4.5 A
